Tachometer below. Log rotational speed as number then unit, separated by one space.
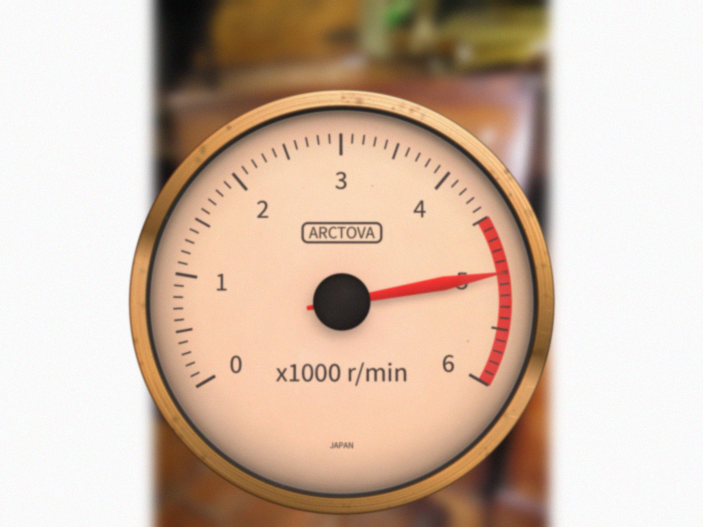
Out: 5000 rpm
